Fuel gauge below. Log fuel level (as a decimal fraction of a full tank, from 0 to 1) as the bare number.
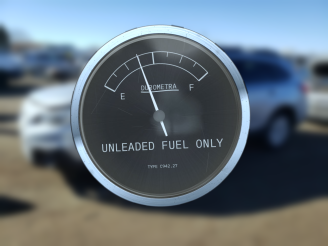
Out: 0.375
